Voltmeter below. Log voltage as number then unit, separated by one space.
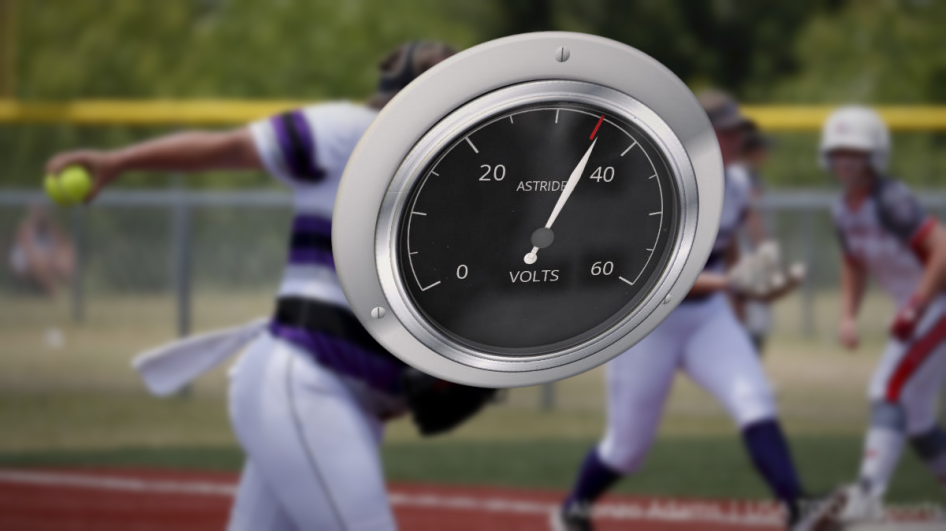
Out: 35 V
